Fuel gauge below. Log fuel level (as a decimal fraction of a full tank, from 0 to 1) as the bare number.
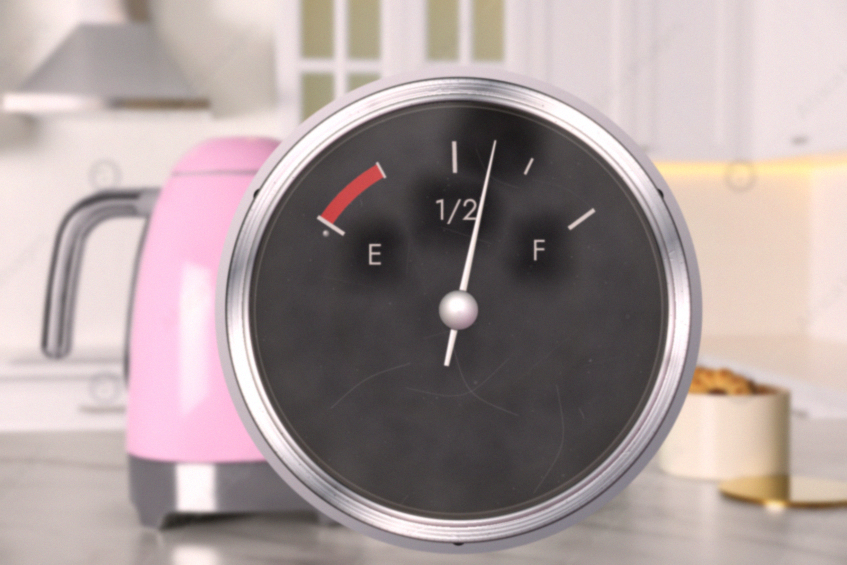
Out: 0.625
